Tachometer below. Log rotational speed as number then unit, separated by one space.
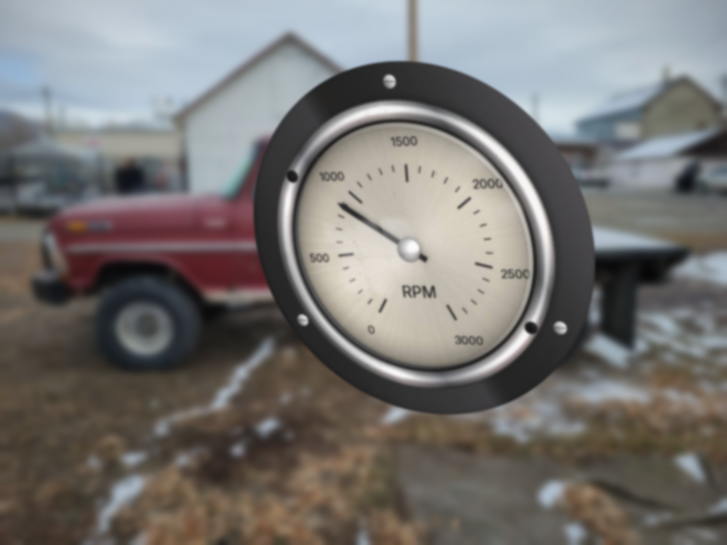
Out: 900 rpm
